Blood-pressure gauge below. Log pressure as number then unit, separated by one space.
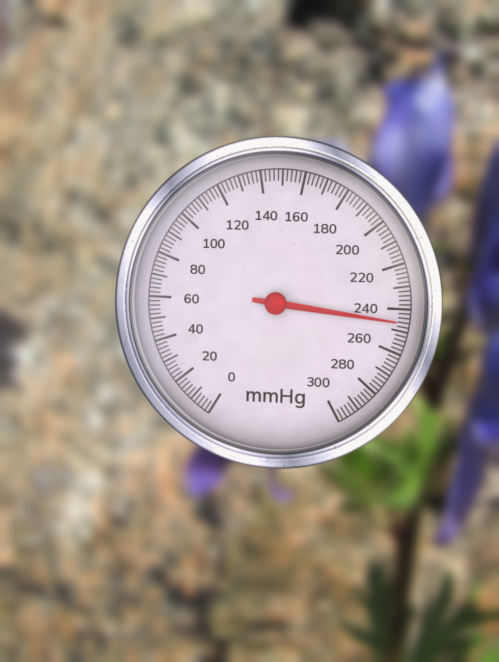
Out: 246 mmHg
